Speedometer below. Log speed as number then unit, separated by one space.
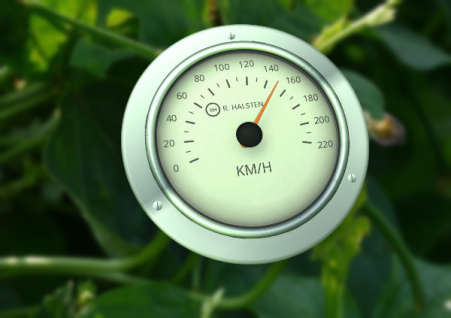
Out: 150 km/h
